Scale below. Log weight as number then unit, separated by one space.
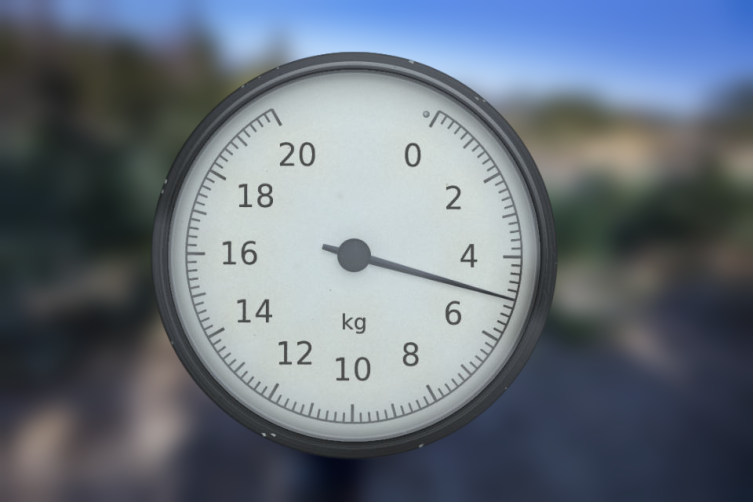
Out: 5 kg
